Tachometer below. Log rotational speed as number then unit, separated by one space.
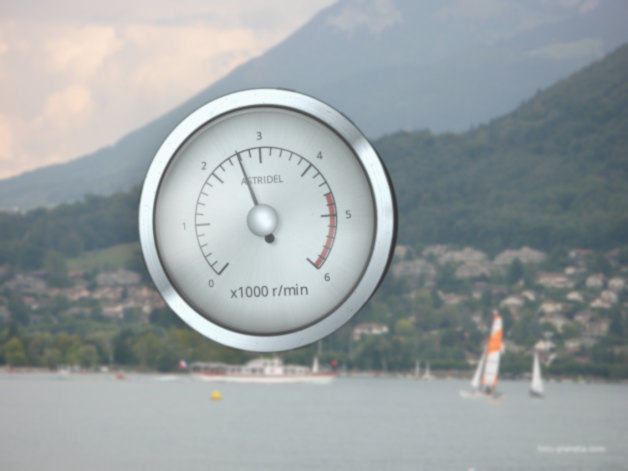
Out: 2600 rpm
